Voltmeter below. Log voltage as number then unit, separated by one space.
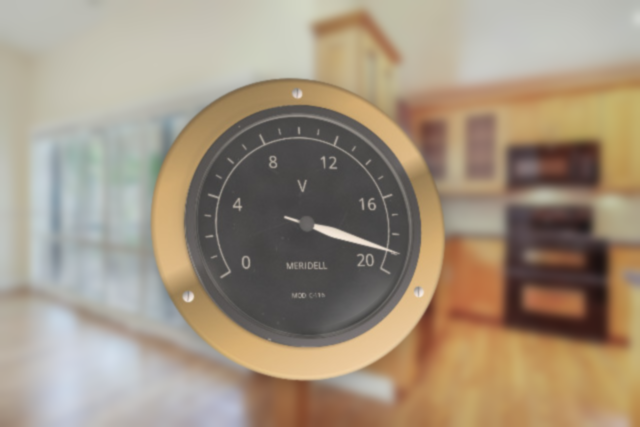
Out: 19 V
